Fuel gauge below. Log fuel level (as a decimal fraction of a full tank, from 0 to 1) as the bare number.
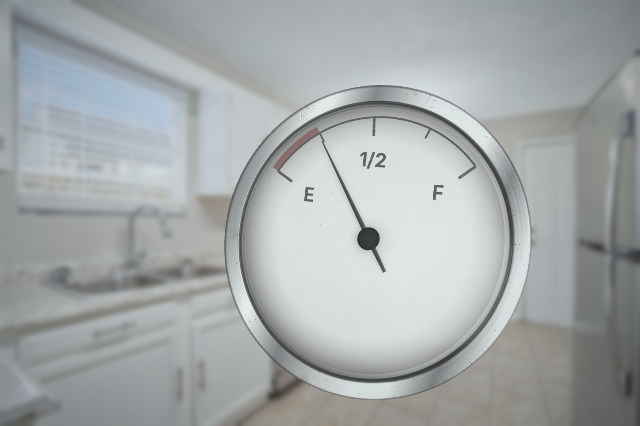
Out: 0.25
